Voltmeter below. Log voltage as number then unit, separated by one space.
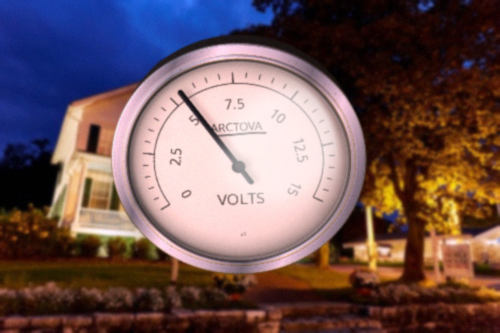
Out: 5.5 V
